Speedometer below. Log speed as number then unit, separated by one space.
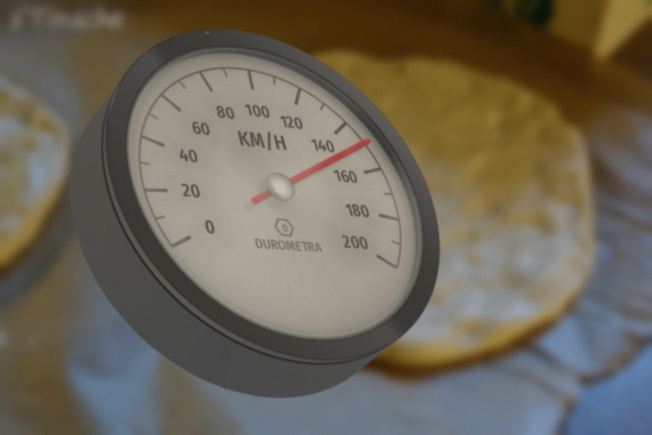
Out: 150 km/h
